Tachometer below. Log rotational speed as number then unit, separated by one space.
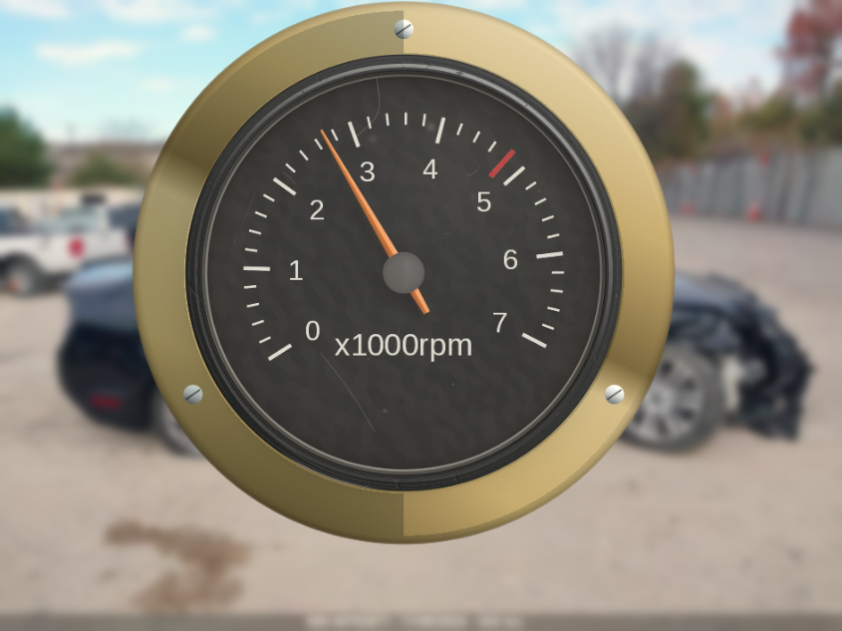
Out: 2700 rpm
